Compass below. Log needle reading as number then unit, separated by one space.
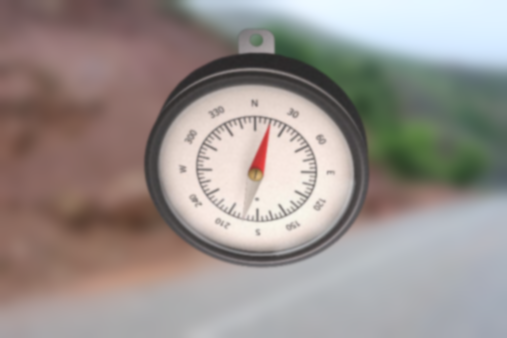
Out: 15 °
